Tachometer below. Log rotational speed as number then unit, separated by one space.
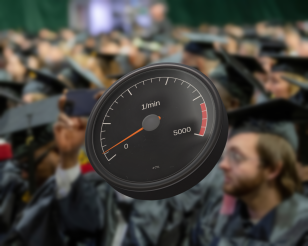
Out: 200 rpm
